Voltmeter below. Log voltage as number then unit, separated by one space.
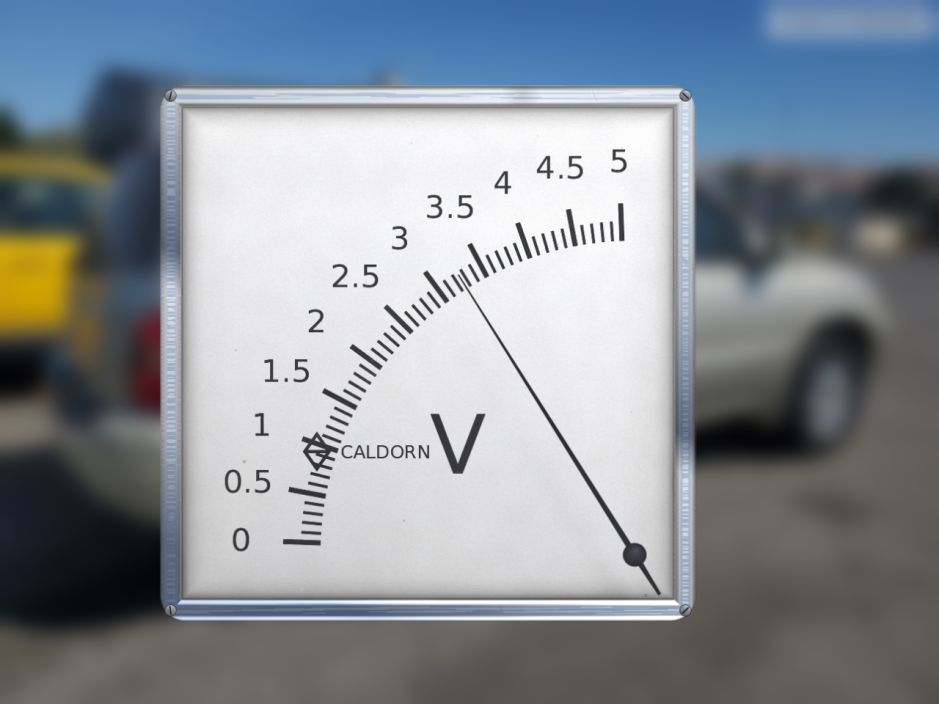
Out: 3.25 V
